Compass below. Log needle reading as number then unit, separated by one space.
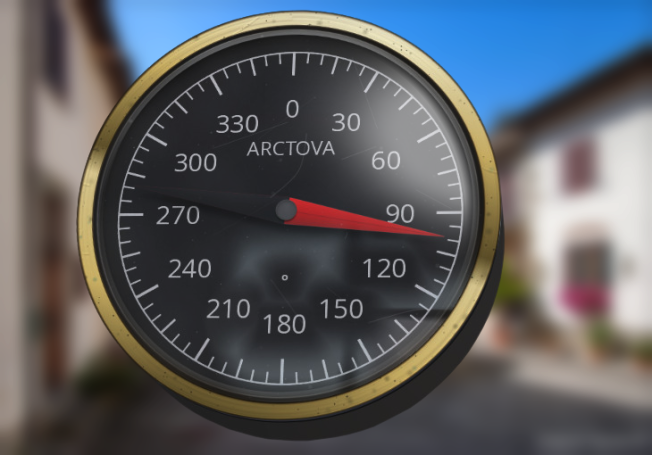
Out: 100 °
